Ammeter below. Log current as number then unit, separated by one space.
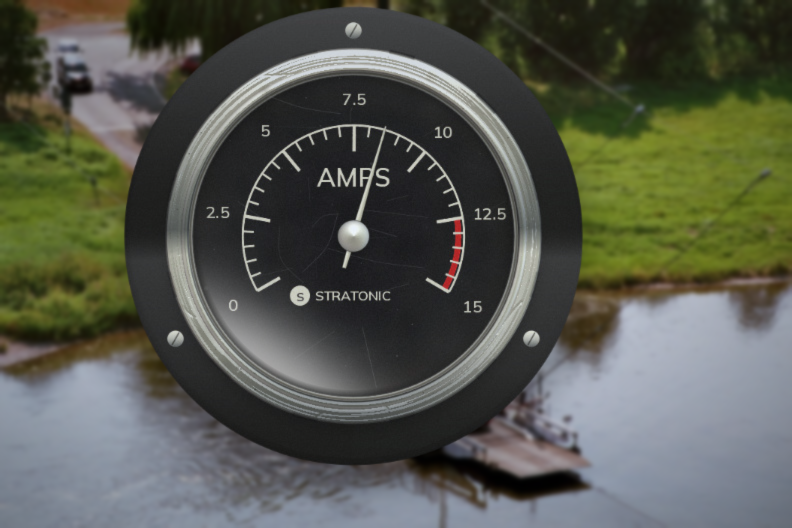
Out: 8.5 A
